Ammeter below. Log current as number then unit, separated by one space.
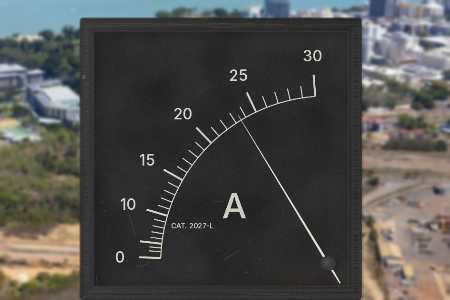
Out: 23.5 A
